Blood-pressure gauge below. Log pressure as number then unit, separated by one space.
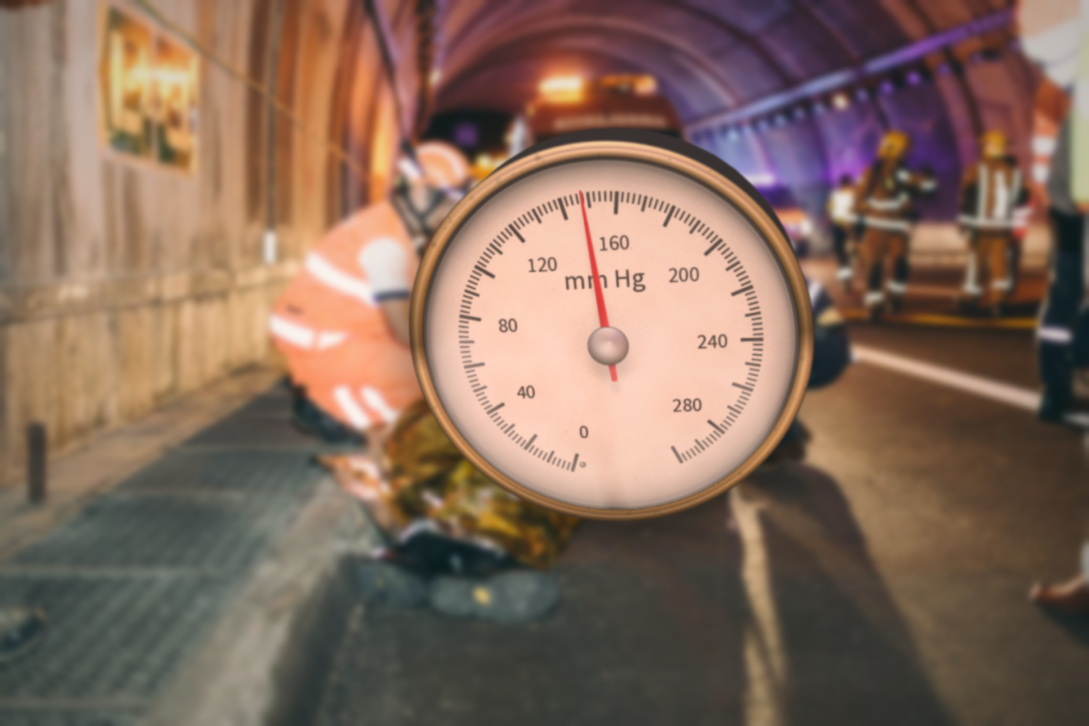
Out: 148 mmHg
